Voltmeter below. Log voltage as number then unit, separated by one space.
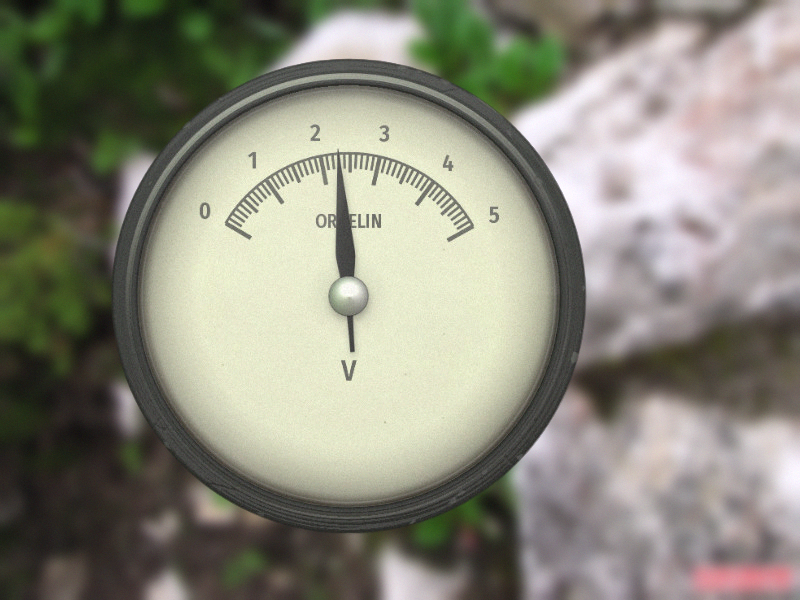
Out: 2.3 V
